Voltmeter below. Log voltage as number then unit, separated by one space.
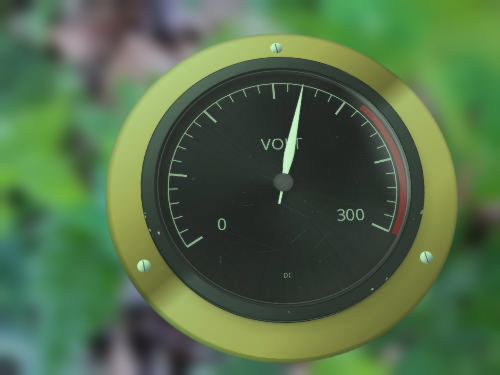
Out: 170 V
